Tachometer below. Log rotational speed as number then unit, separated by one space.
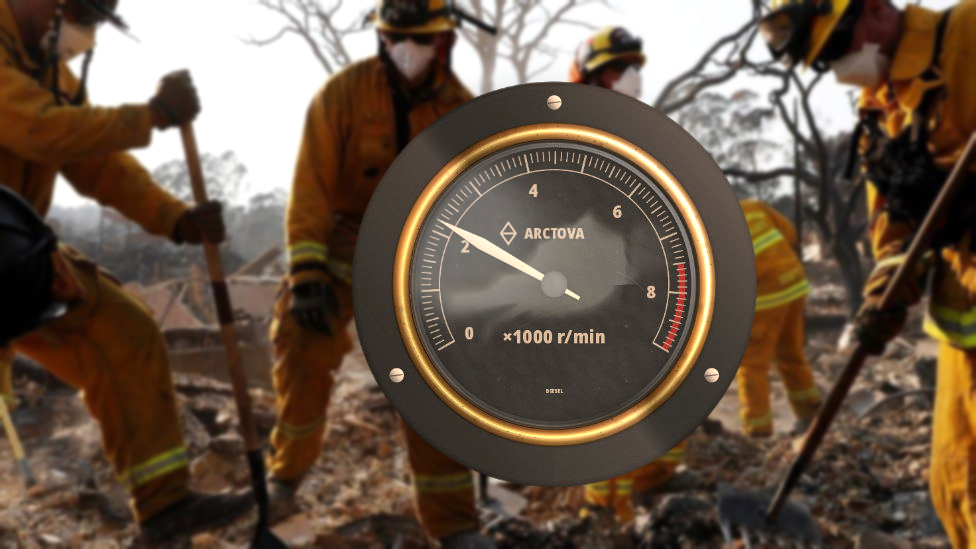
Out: 2200 rpm
